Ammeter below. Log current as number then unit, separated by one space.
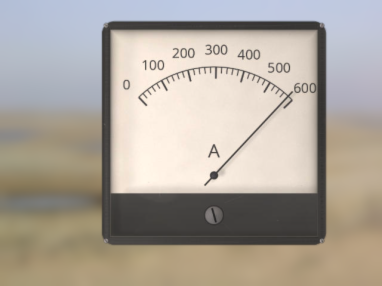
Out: 580 A
